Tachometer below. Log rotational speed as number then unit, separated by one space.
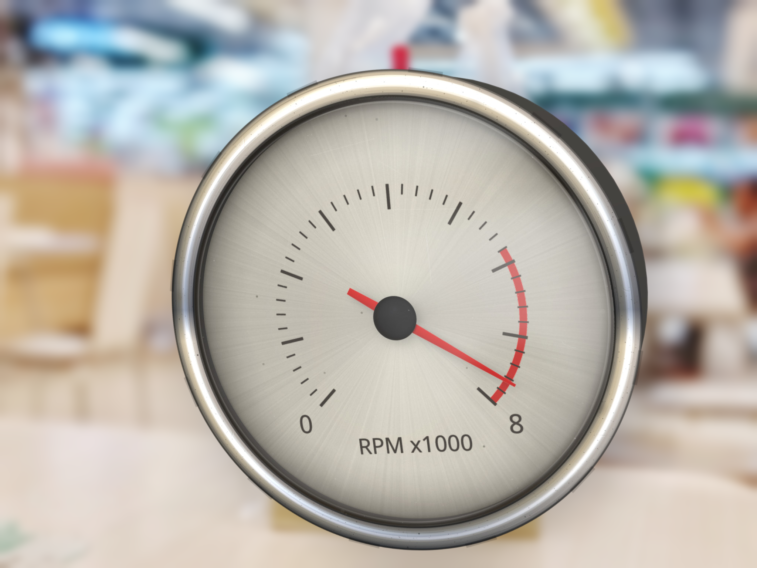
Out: 7600 rpm
